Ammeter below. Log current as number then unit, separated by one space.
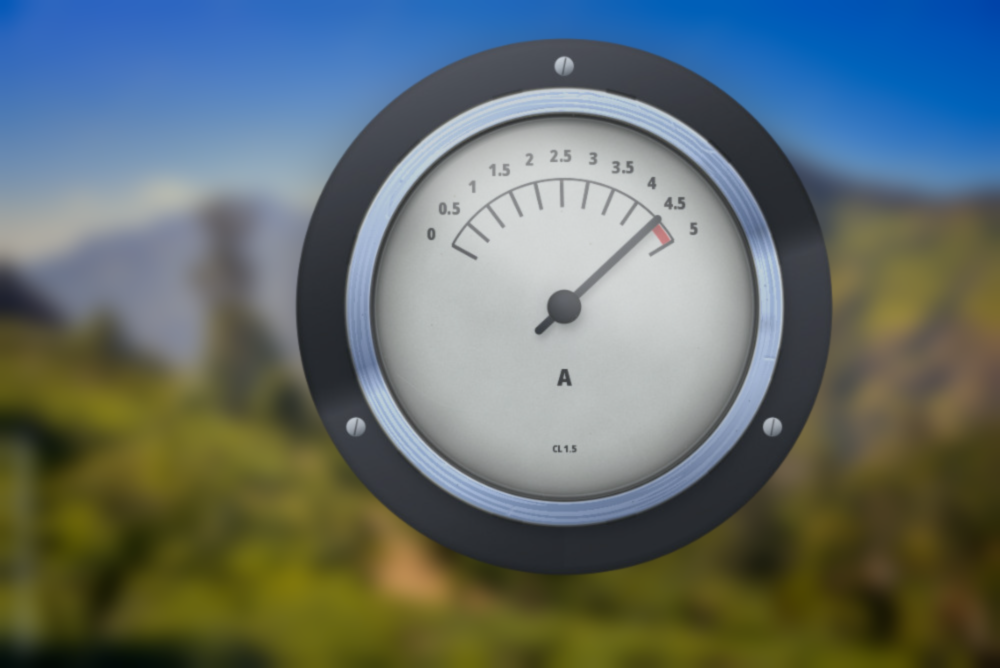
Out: 4.5 A
